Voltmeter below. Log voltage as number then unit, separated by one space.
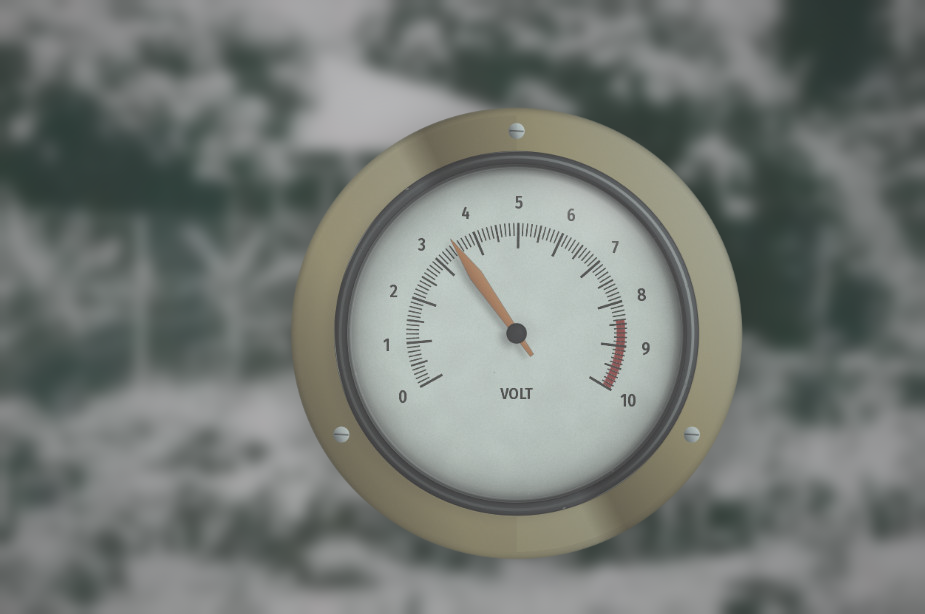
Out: 3.5 V
